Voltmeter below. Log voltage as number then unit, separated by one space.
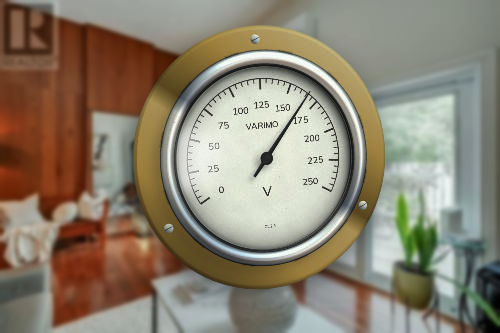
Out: 165 V
